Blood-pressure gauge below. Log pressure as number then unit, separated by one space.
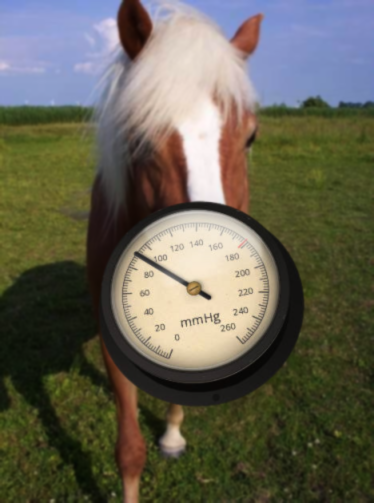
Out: 90 mmHg
